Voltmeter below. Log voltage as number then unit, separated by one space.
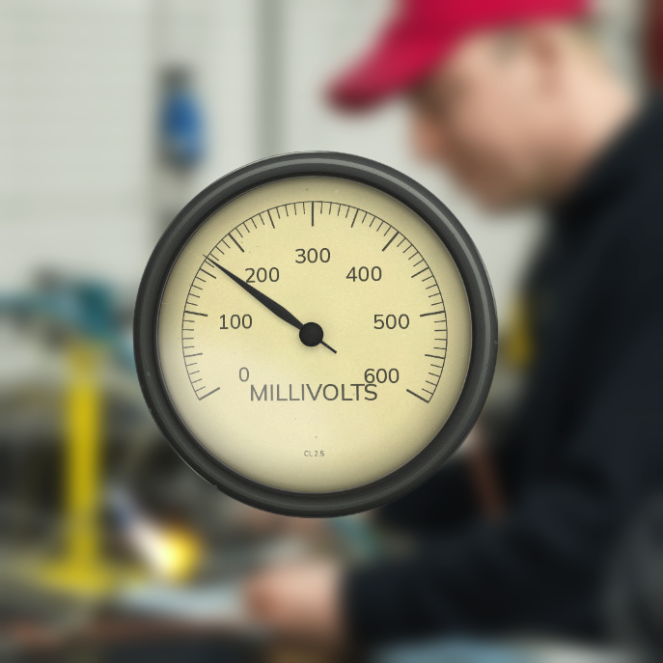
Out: 165 mV
